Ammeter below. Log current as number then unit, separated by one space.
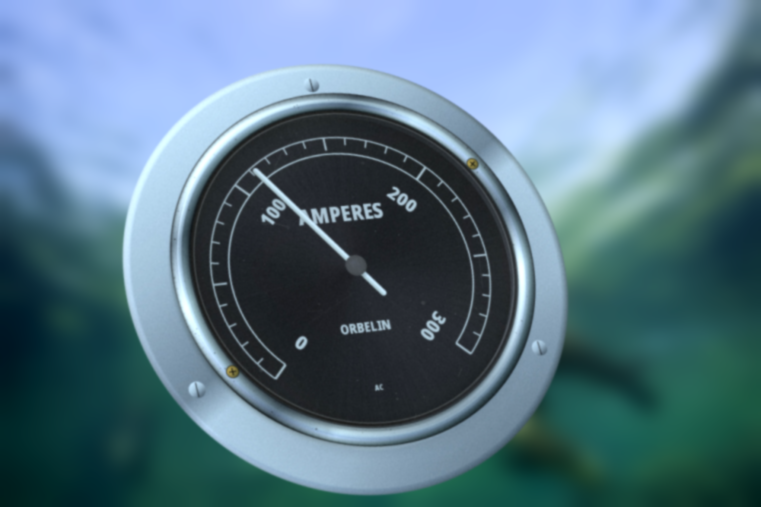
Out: 110 A
